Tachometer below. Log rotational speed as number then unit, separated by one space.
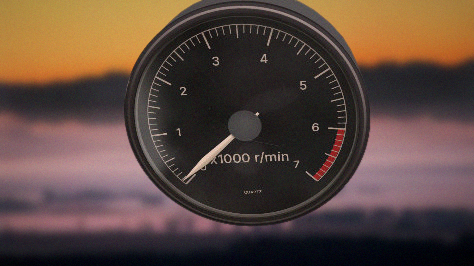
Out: 100 rpm
